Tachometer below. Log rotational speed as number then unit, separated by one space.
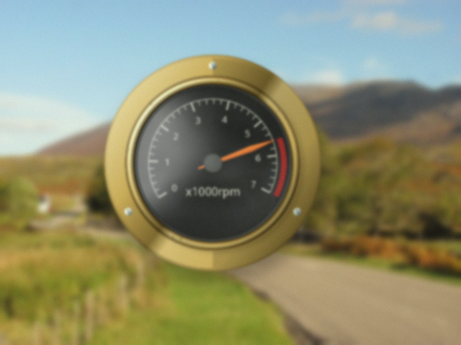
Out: 5600 rpm
